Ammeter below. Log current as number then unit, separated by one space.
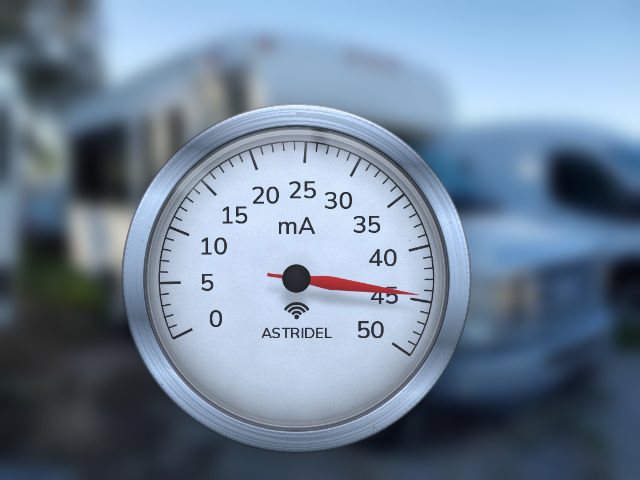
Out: 44.5 mA
